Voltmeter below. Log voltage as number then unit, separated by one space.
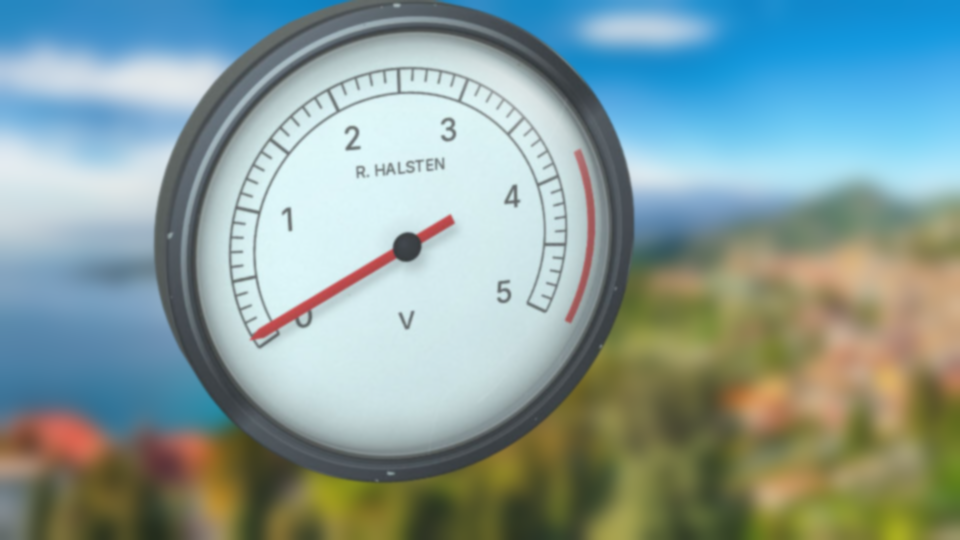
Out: 0.1 V
